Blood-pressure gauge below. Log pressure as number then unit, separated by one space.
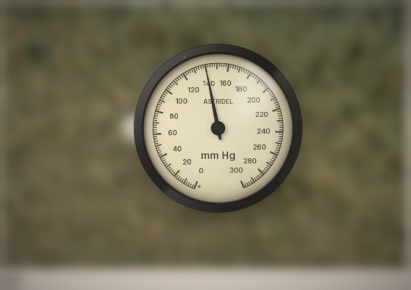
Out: 140 mmHg
